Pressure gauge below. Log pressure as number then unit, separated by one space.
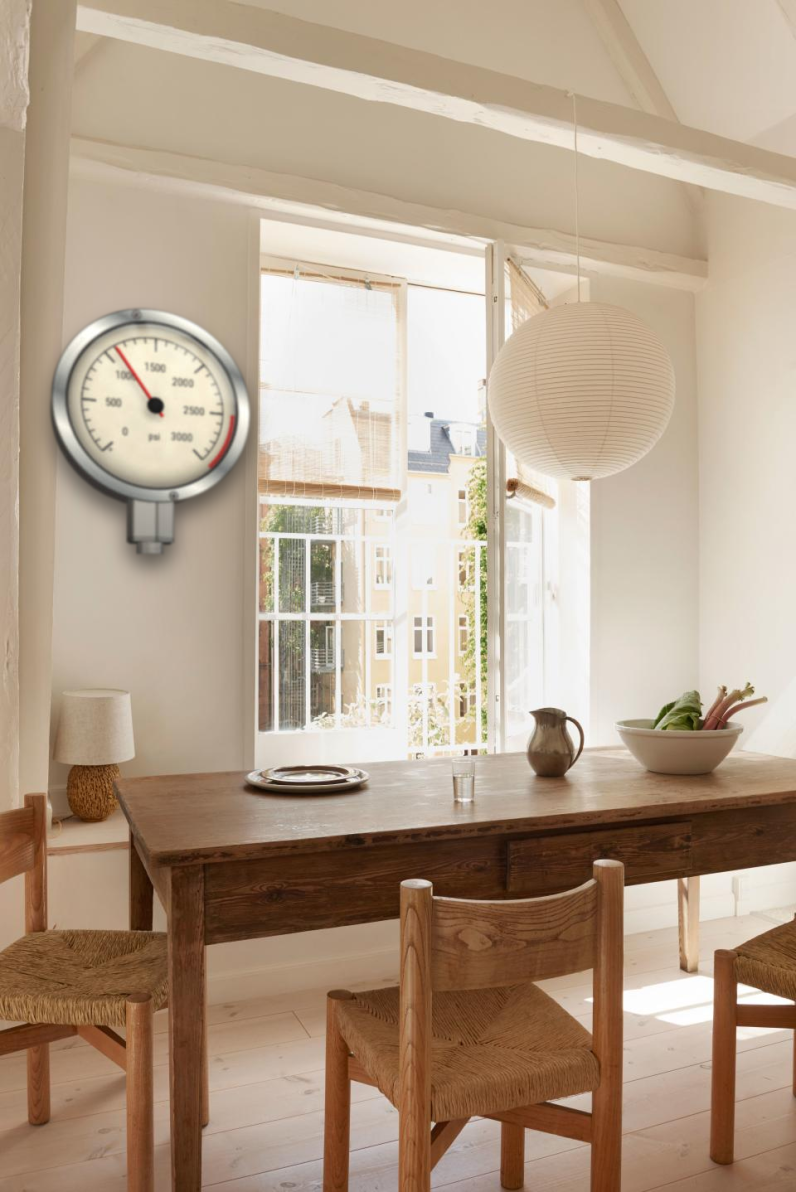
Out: 1100 psi
